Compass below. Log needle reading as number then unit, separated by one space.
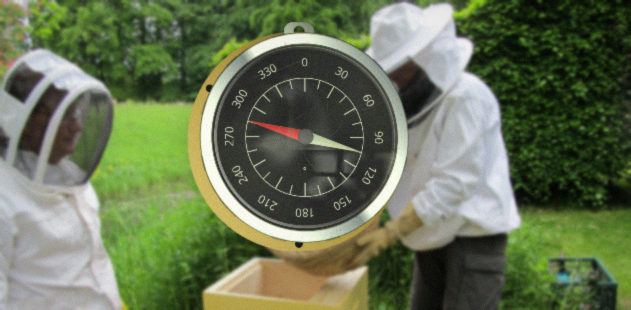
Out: 285 °
